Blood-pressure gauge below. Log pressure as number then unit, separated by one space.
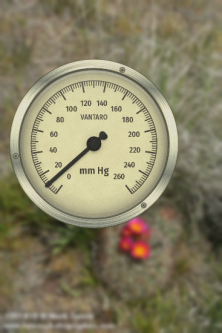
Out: 10 mmHg
